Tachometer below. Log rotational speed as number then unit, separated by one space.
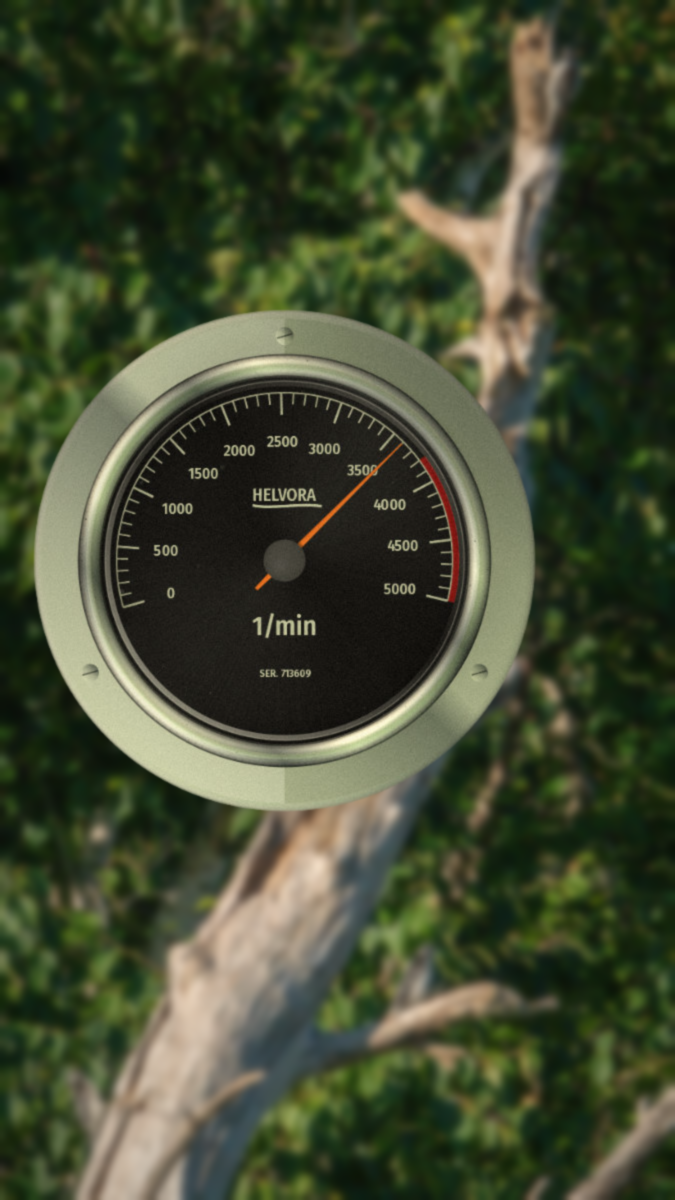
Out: 3600 rpm
